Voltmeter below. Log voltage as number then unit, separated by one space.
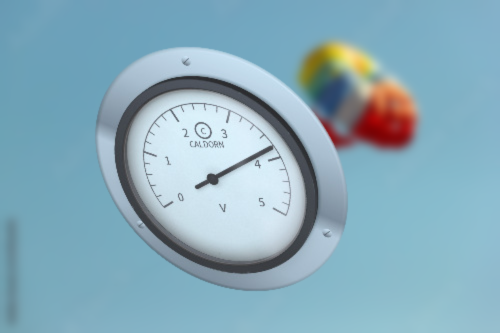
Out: 3.8 V
